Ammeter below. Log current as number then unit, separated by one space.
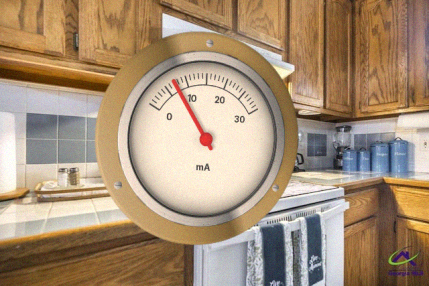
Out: 7 mA
